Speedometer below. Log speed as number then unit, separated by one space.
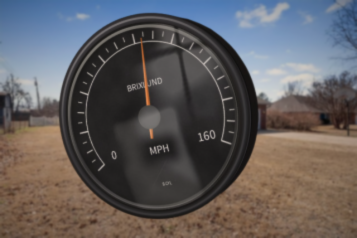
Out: 85 mph
